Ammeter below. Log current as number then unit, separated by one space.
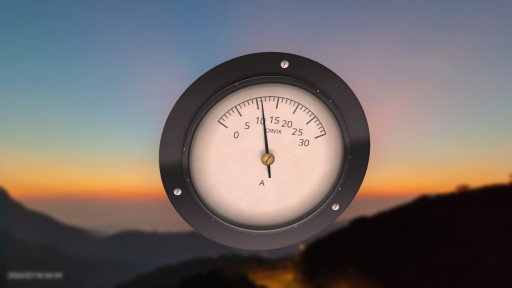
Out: 11 A
